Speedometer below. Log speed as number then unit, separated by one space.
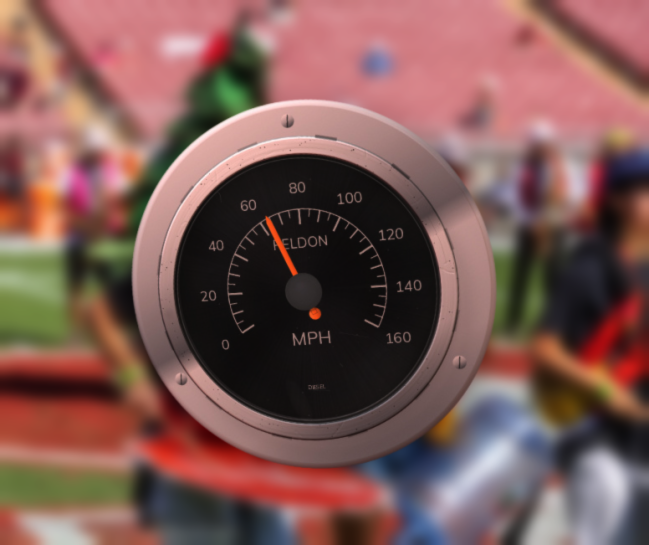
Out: 65 mph
